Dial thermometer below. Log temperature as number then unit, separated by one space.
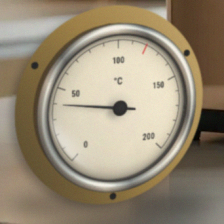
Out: 40 °C
